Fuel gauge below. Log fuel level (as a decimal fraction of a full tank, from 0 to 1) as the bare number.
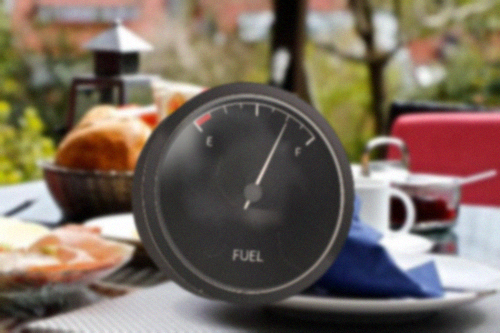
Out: 0.75
